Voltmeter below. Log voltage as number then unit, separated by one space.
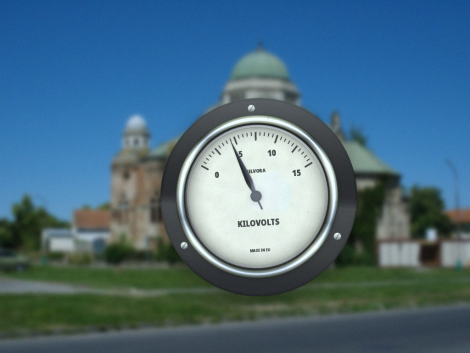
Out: 4.5 kV
